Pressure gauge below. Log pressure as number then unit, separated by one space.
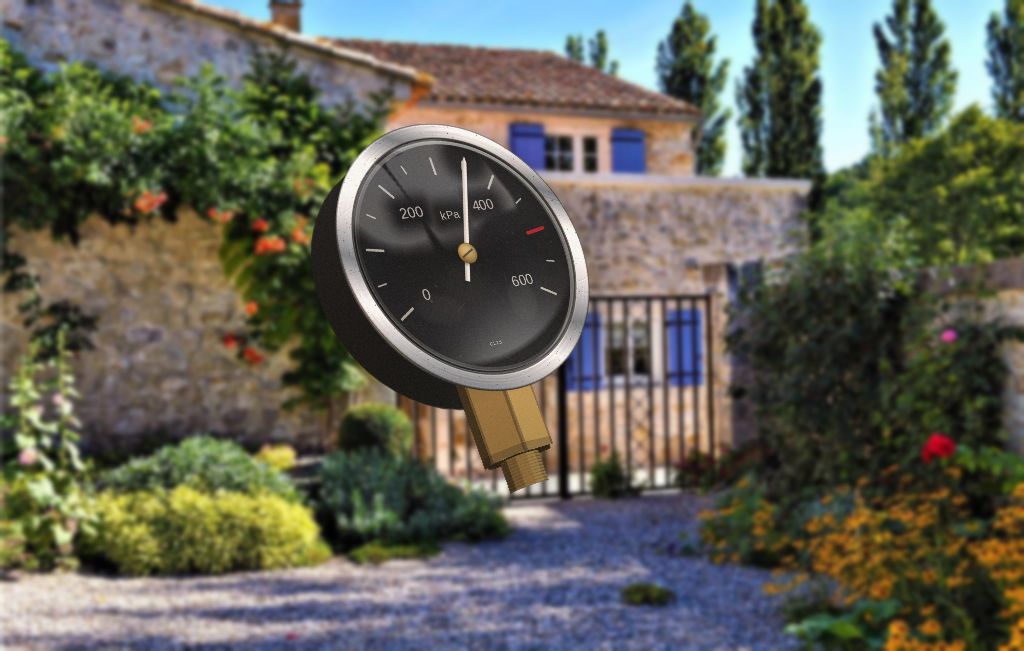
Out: 350 kPa
